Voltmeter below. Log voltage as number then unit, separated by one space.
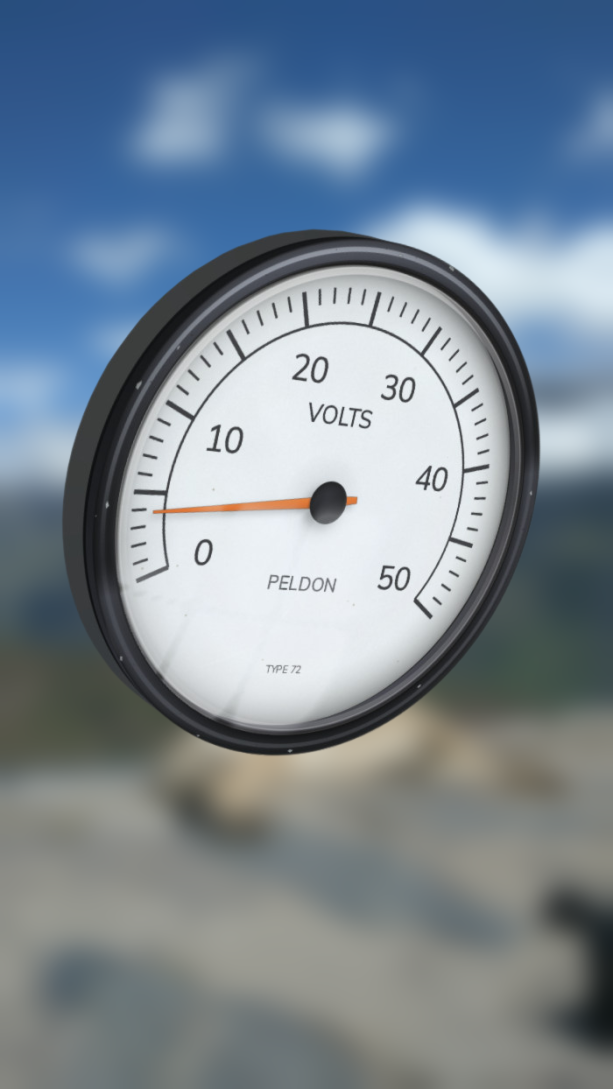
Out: 4 V
